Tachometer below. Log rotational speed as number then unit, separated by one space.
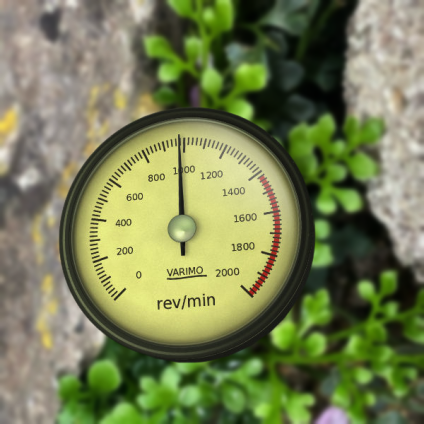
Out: 980 rpm
